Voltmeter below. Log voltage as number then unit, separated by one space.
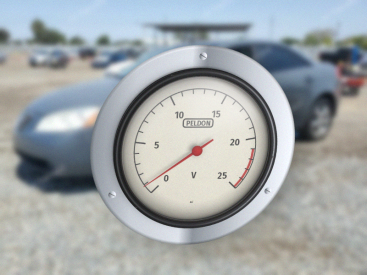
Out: 1 V
